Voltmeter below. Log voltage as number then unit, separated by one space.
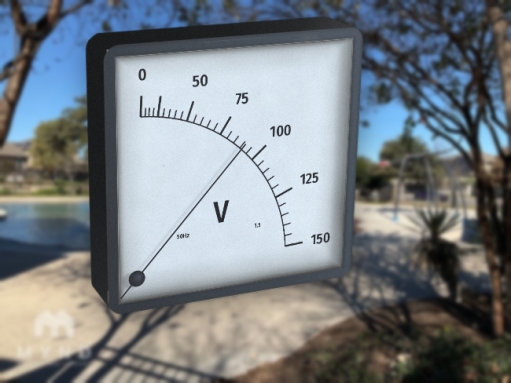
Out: 90 V
